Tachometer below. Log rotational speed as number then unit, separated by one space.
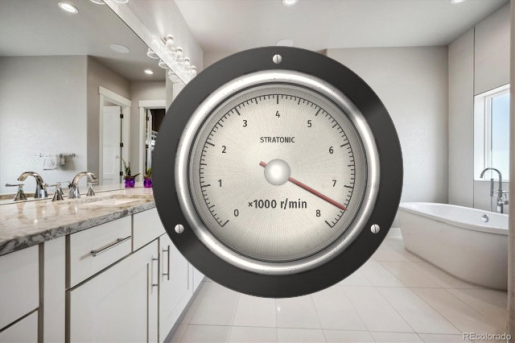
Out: 7500 rpm
